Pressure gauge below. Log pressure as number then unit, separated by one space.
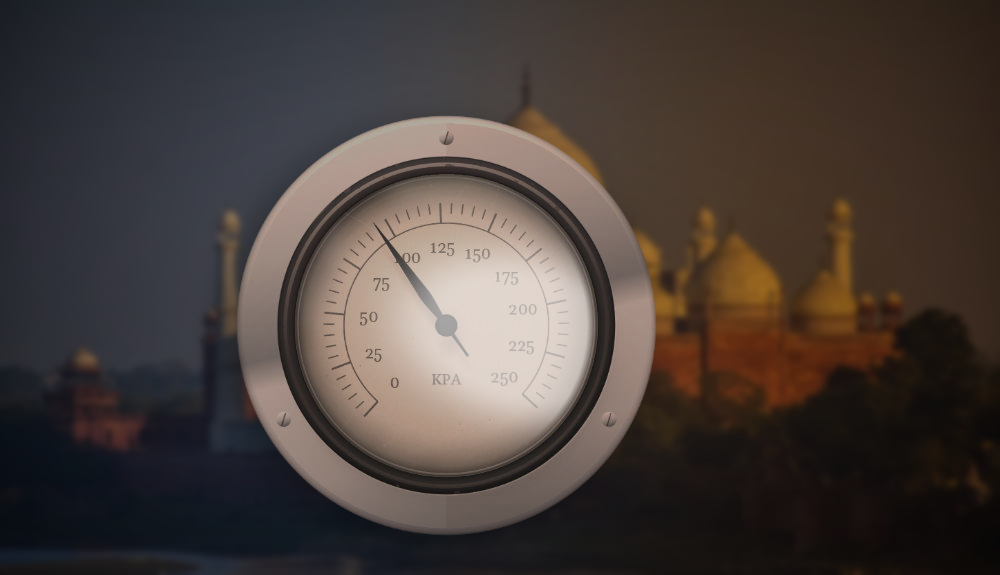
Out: 95 kPa
